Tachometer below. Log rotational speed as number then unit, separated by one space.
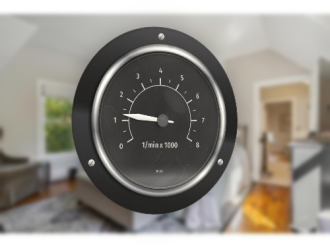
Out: 1250 rpm
